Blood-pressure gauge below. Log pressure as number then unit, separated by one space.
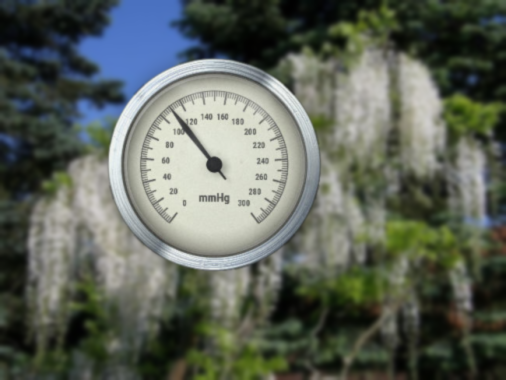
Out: 110 mmHg
